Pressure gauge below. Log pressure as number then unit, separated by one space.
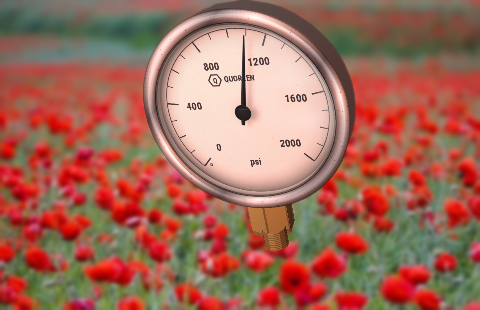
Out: 1100 psi
